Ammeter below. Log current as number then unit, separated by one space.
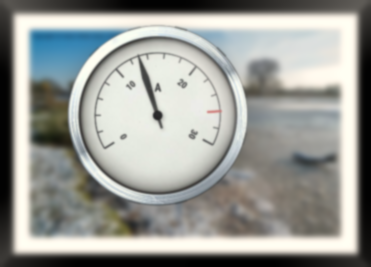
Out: 13 A
